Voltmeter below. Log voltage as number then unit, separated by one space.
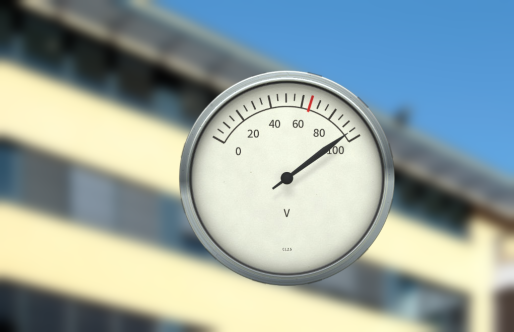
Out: 95 V
